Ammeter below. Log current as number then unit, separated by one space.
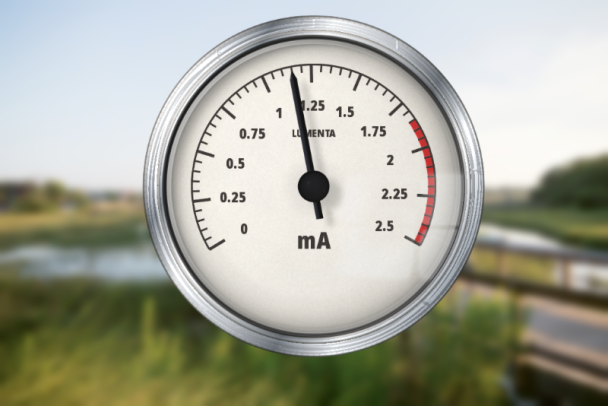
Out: 1.15 mA
